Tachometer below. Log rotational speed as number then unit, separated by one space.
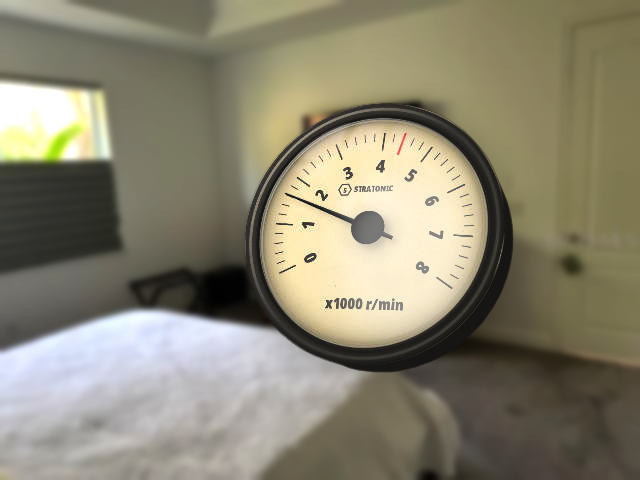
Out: 1600 rpm
